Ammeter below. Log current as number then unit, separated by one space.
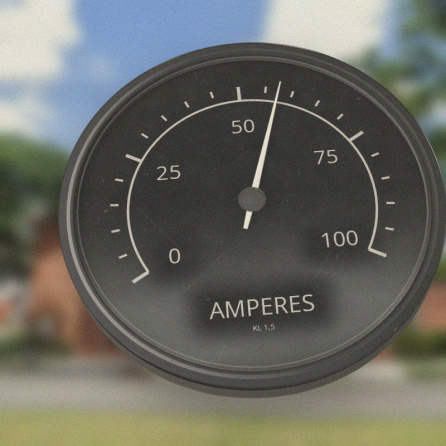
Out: 57.5 A
